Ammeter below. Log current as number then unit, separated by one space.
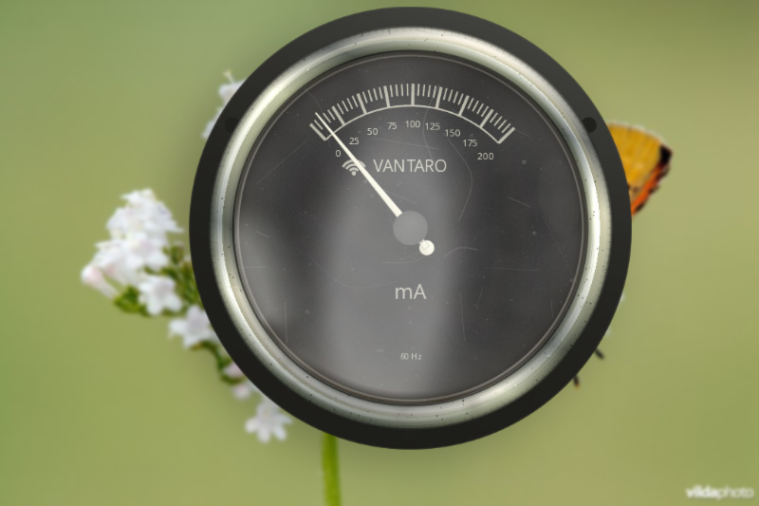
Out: 10 mA
